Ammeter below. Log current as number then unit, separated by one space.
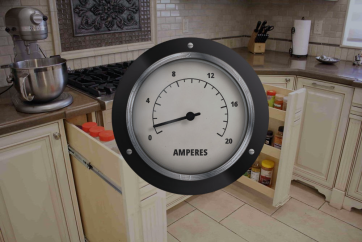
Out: 1 A
